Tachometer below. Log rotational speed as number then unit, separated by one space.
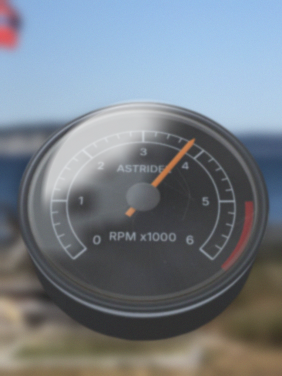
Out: 3800 rpm
